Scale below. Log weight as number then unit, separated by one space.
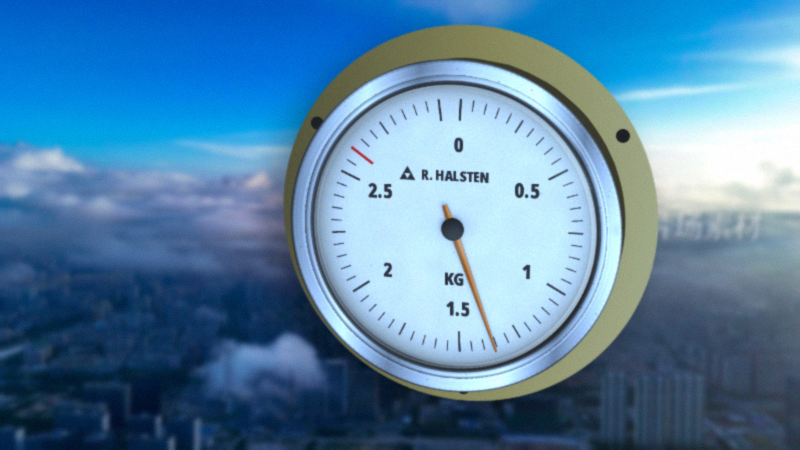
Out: 1.35 kg
